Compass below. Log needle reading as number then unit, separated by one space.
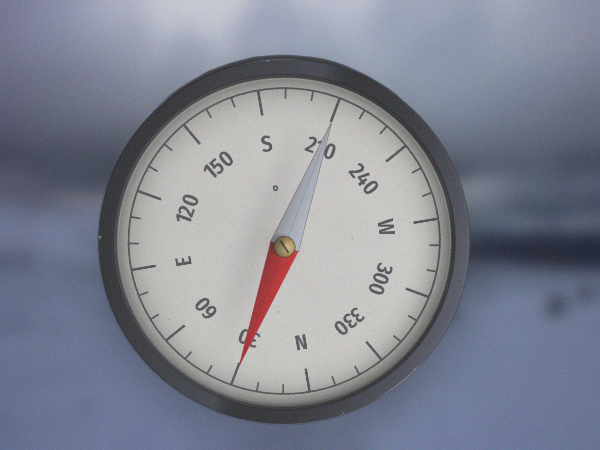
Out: 30 °
